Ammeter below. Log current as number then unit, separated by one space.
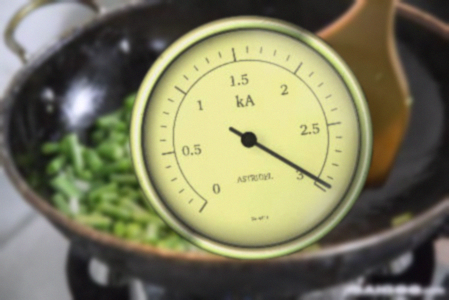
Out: 2.95 kA
